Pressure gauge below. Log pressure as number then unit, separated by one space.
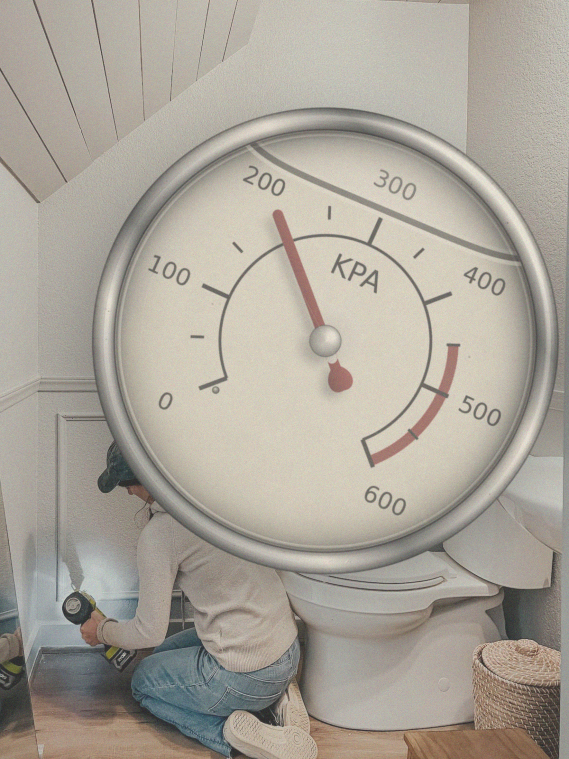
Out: 200 kPa
